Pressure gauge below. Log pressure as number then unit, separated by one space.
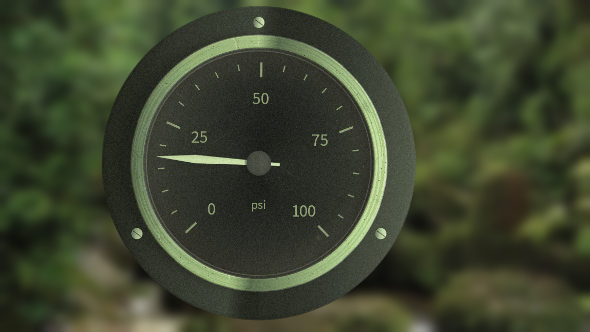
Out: 17.5 psi
